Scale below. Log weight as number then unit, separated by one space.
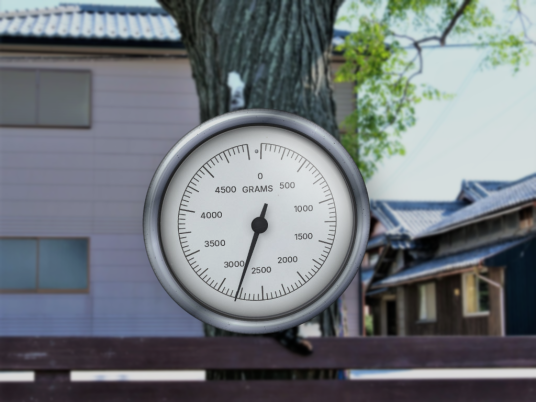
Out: 2800 g
